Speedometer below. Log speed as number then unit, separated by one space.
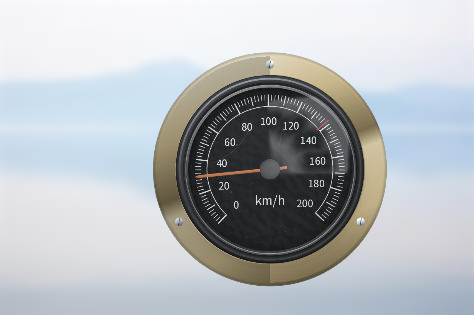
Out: 30 km/h
